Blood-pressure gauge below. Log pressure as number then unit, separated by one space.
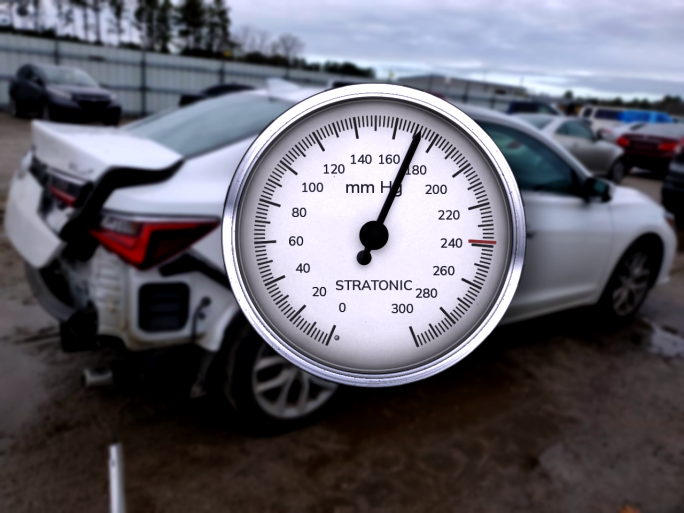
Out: 172 mmHg
